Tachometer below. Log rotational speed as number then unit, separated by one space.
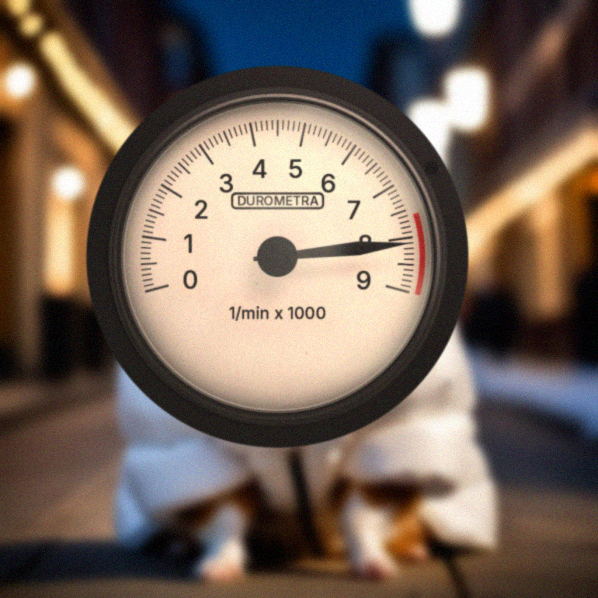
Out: 8100 rpm
